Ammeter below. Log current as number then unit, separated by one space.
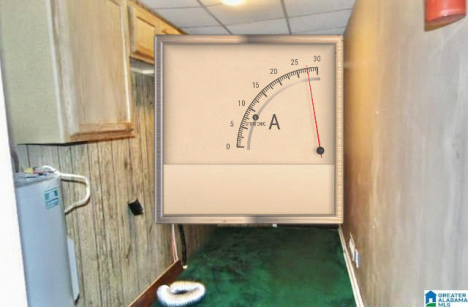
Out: 27.5 A
